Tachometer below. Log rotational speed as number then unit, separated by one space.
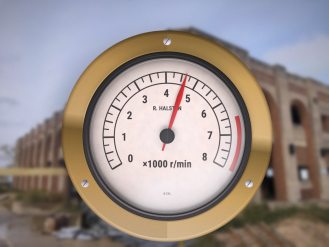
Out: 4625 rpm
